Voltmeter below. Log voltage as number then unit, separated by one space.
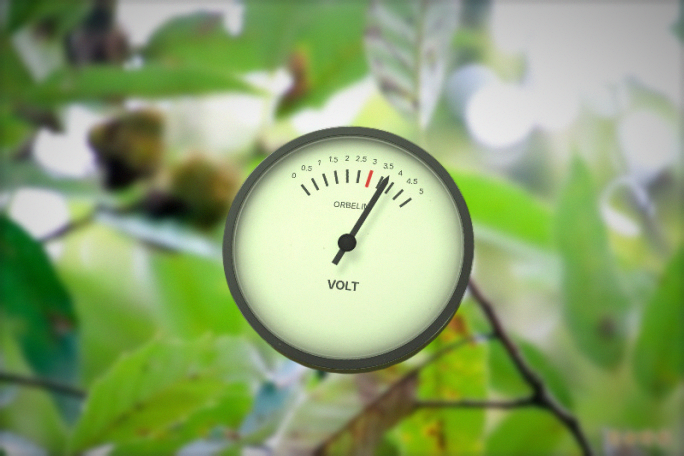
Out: 3.75 V
